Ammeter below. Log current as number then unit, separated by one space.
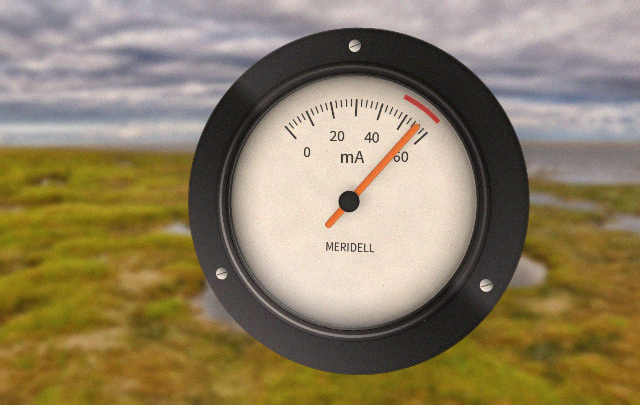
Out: 56 mA
